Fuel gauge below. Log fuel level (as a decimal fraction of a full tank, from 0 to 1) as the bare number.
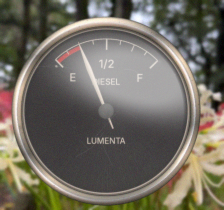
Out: 0.25
